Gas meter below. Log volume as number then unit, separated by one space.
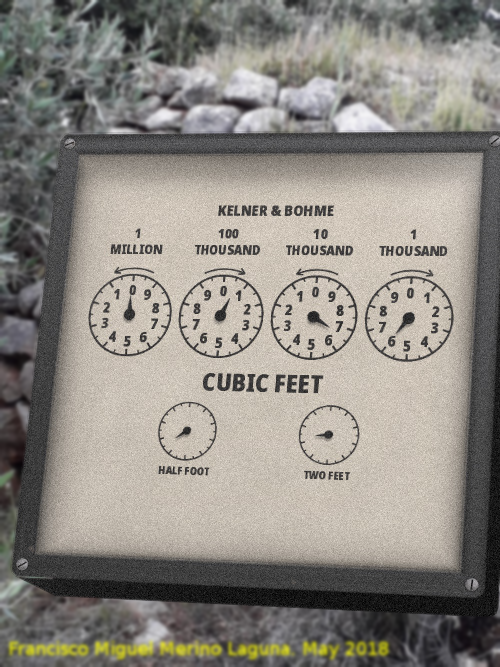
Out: 6600 ft³
